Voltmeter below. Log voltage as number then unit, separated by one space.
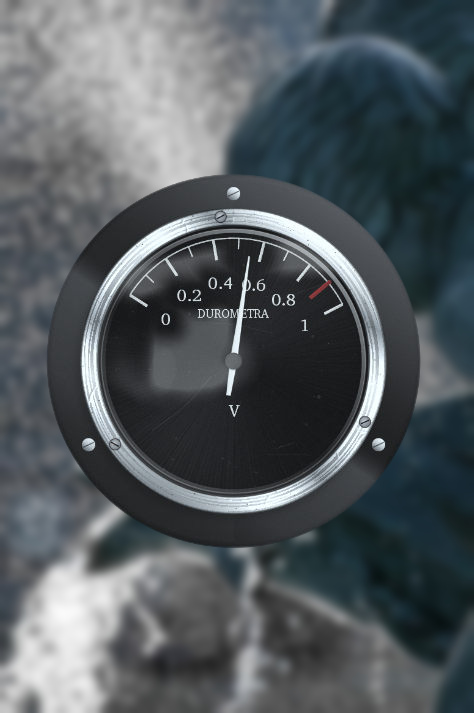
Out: 0.55 V
